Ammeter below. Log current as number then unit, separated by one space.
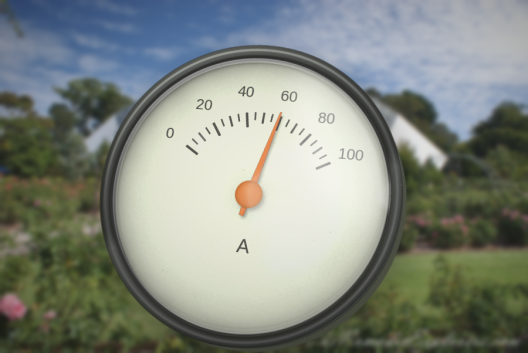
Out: 60 A
